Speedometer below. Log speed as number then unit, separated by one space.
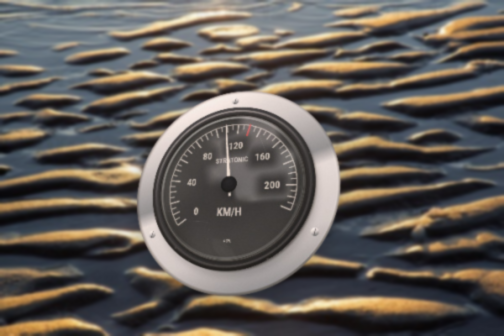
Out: 110 km/h
